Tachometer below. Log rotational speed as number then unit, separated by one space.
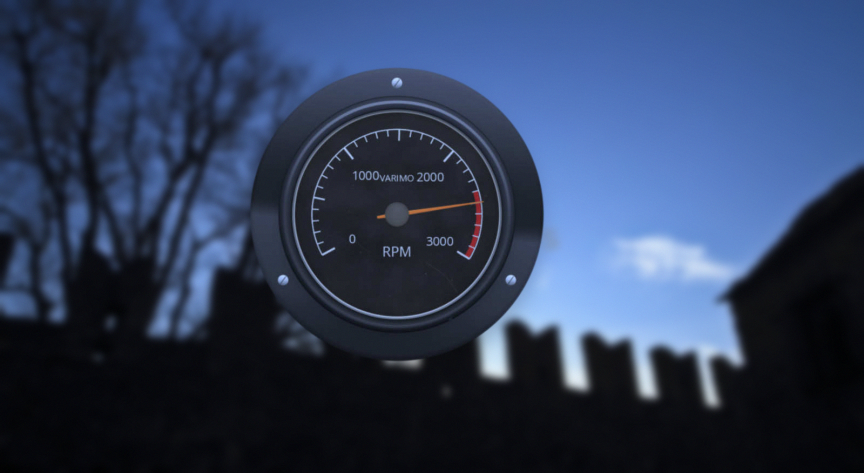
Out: 2500 rpm
